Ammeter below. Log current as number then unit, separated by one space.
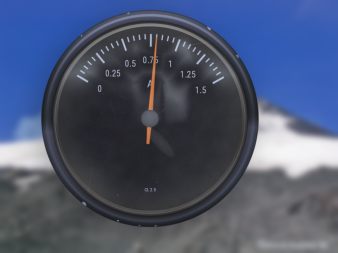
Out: 0.8 A
